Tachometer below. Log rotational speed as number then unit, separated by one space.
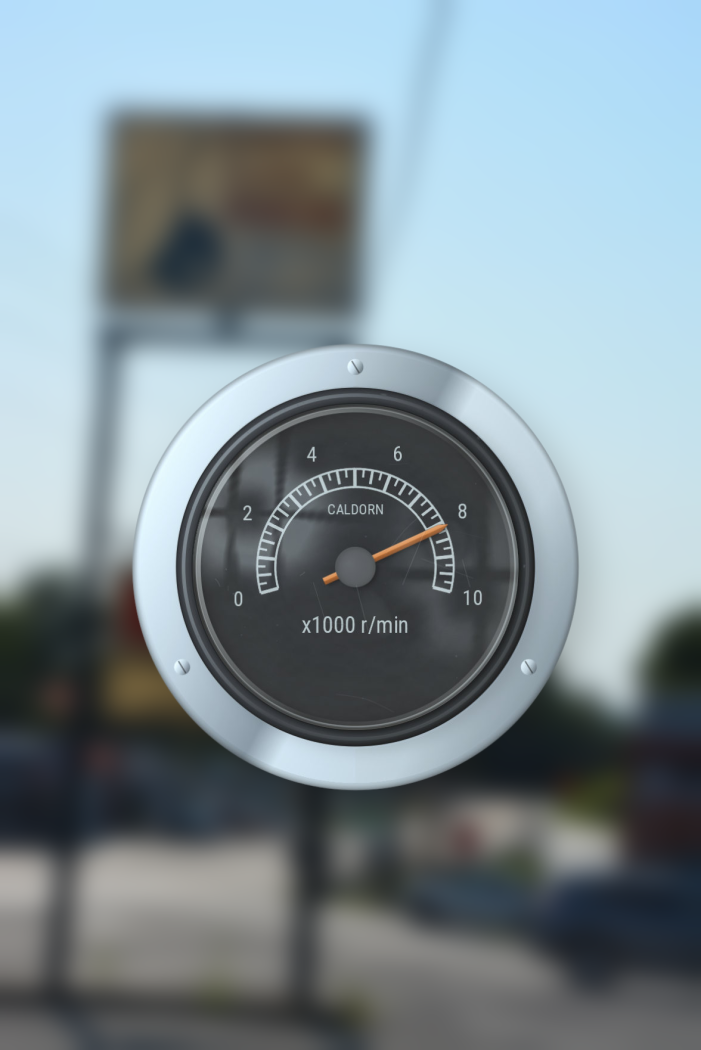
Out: 8125 rpm
